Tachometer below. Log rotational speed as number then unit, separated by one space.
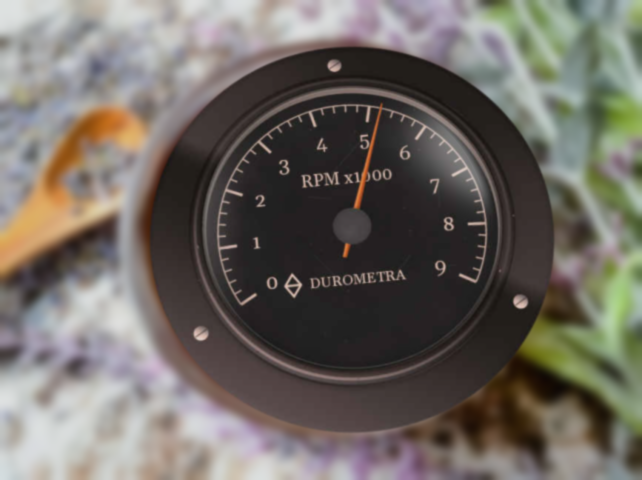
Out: 5200 rpm
